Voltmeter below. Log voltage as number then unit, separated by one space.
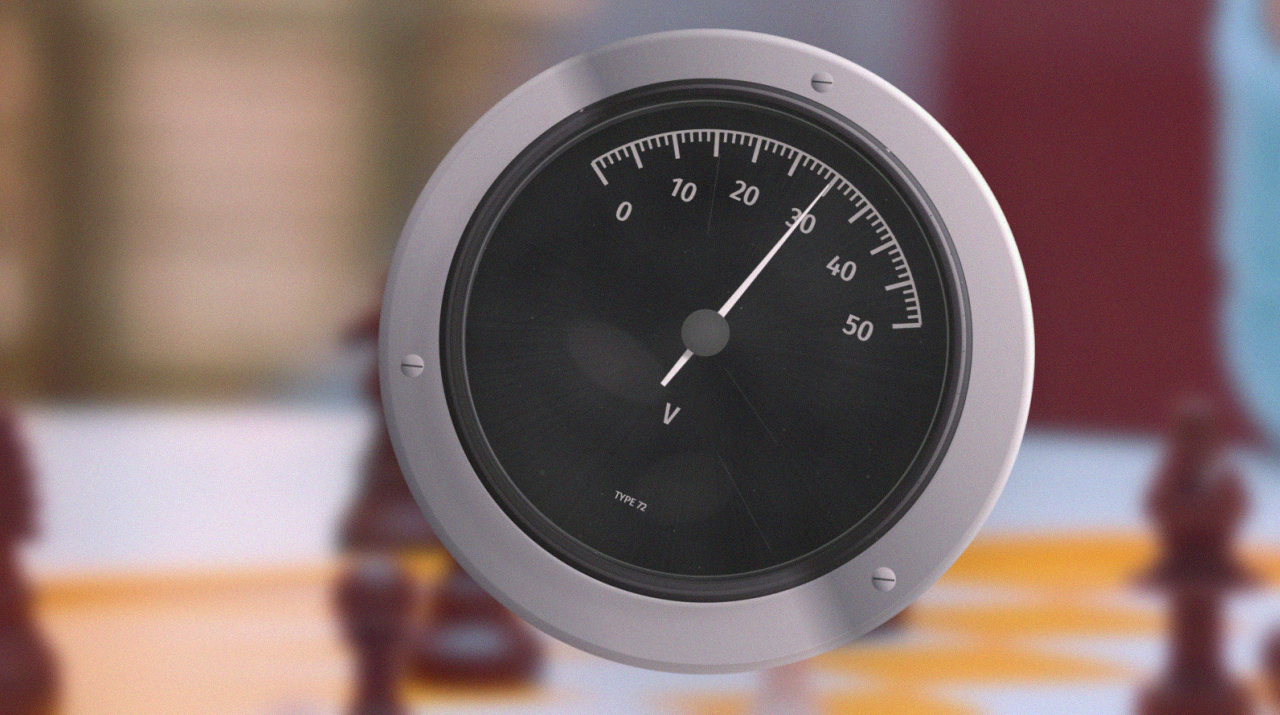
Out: 30 V
